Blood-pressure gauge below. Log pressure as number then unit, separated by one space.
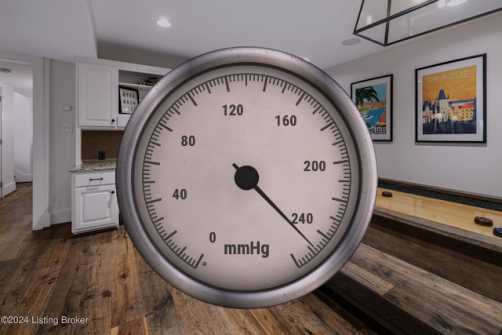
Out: 248 mmHg
